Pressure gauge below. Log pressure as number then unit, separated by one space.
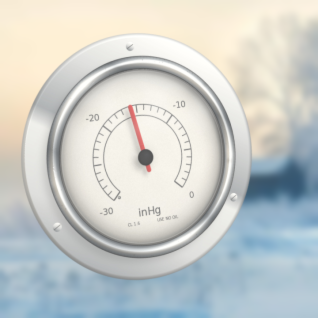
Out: -16 inHg
